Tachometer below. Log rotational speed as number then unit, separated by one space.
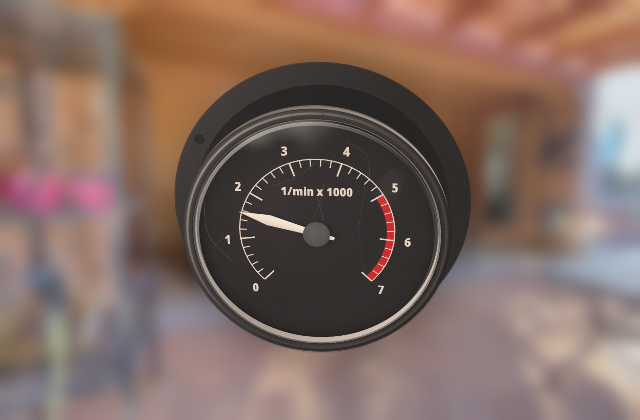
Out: 1600 rpm
